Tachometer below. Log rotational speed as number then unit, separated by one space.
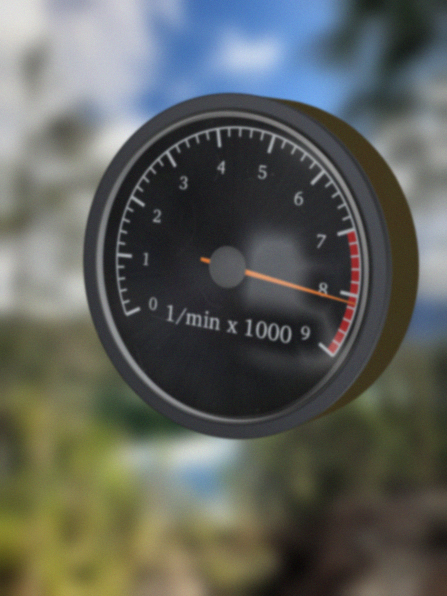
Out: 8100 rpm
